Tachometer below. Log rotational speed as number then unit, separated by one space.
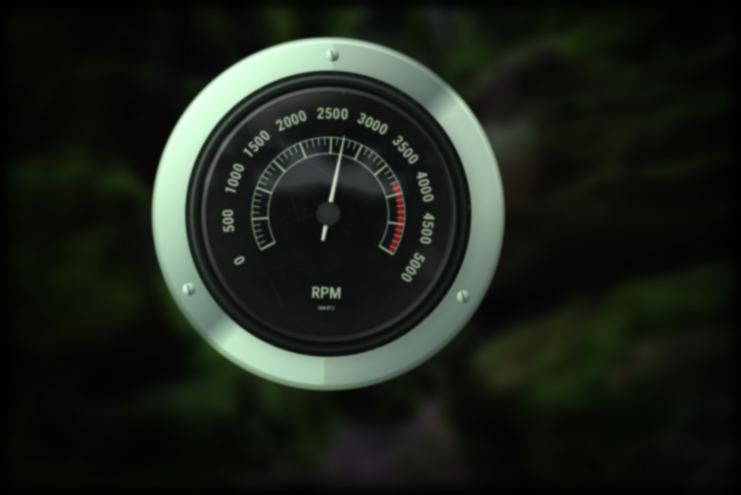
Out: 2700 rpm
